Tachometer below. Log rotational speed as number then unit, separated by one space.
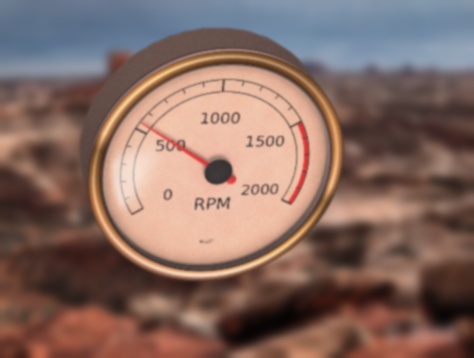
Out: 550 rpm
